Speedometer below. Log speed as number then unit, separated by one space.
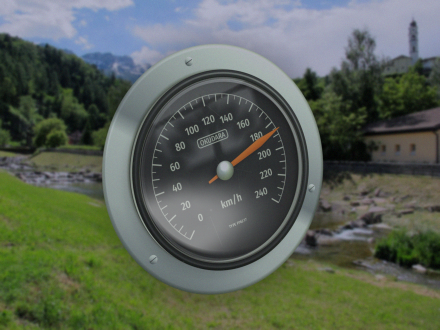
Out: 185 km/h
